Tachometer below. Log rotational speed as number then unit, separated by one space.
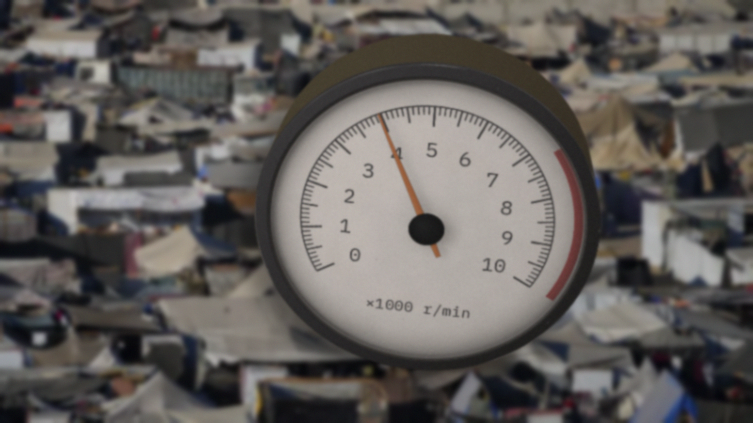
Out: 4000 rpm
